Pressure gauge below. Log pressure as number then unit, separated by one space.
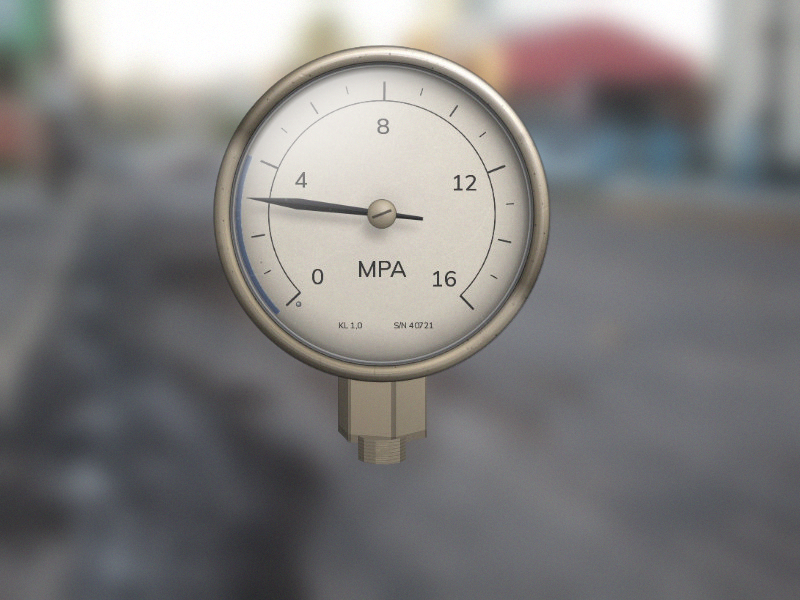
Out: 3 MPa
